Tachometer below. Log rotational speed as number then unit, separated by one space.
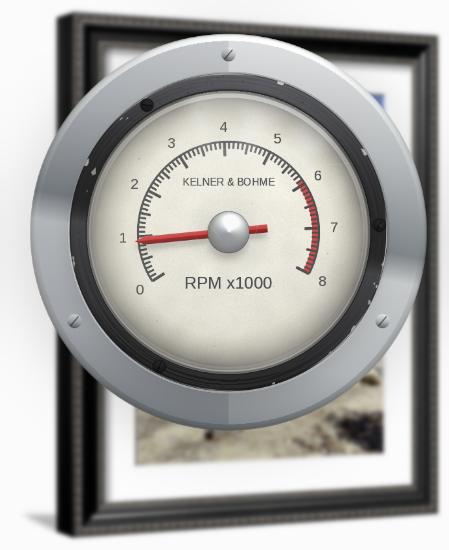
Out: 900 rpm
